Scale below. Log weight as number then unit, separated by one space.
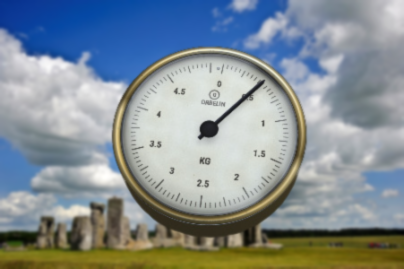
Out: 0.5 kg
